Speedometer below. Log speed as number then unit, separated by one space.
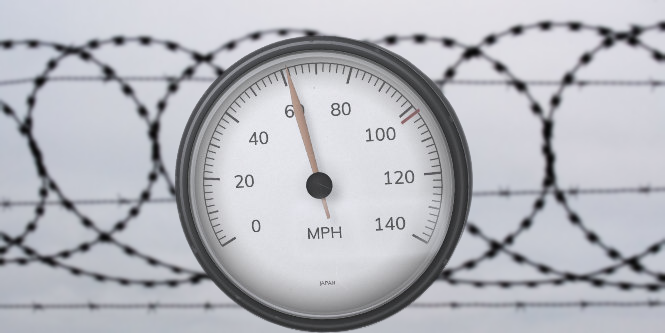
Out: 62 mph
